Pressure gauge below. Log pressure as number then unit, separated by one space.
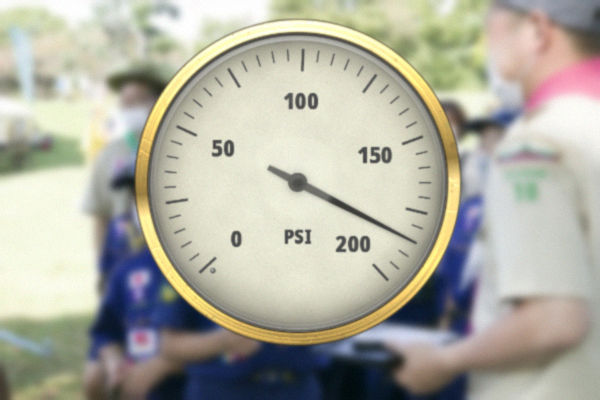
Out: 185 psi
